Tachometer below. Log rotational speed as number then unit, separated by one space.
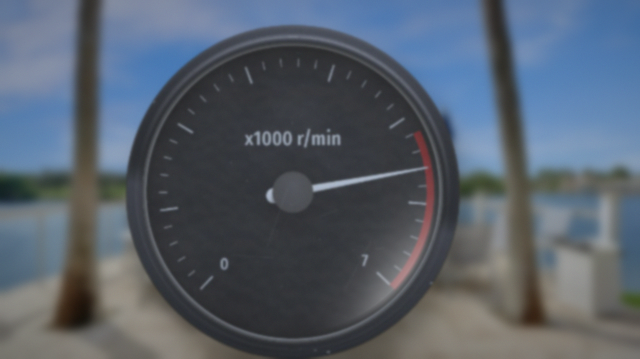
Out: 5600 rpm
